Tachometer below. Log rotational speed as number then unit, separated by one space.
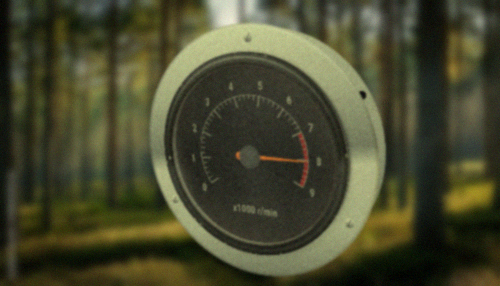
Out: 8000 rpm
